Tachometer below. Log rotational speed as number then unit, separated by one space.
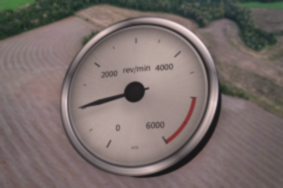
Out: 1000 rpm
